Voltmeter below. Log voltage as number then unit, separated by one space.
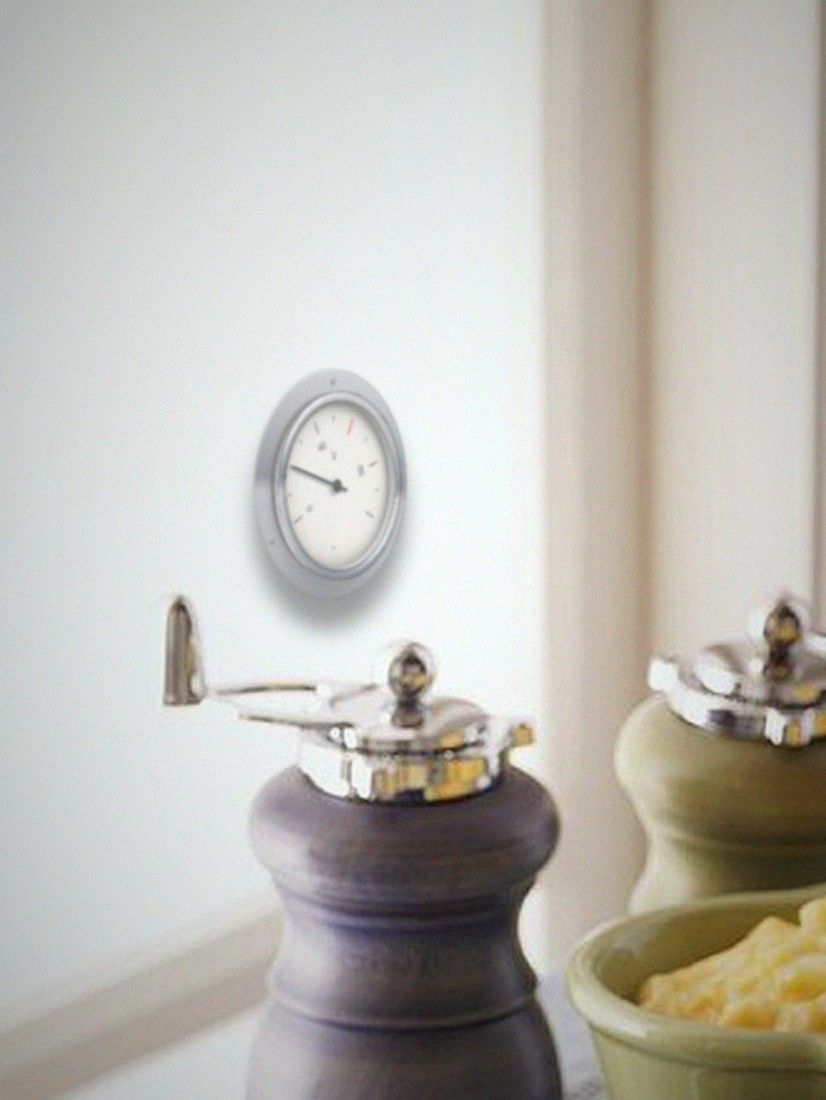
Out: 20 V
